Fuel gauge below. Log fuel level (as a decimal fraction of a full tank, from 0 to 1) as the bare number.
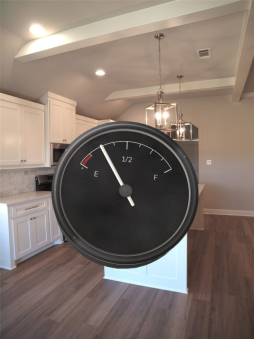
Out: 0.25
